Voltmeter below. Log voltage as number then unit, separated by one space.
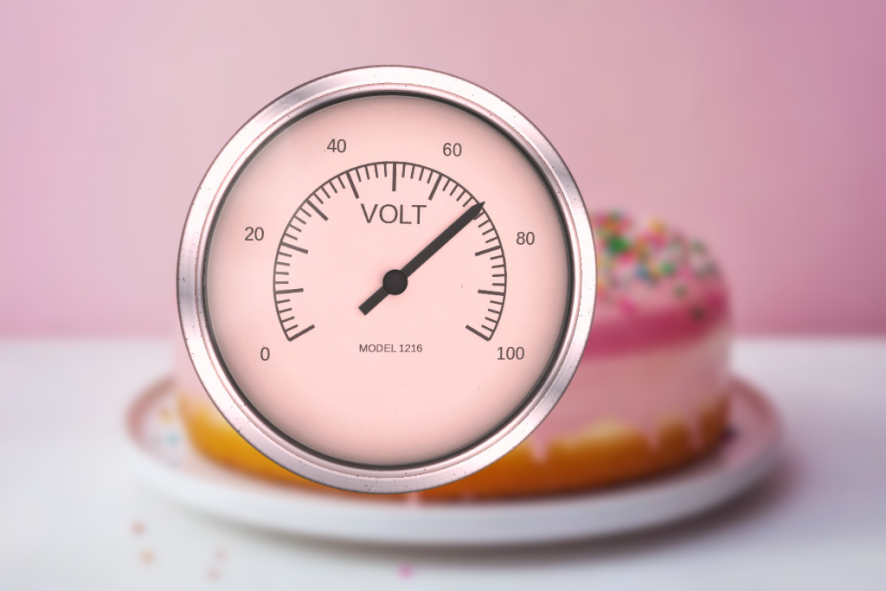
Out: 70 V
